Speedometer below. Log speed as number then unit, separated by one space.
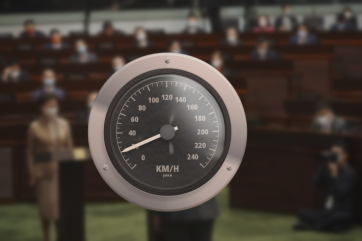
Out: 20 km/h
